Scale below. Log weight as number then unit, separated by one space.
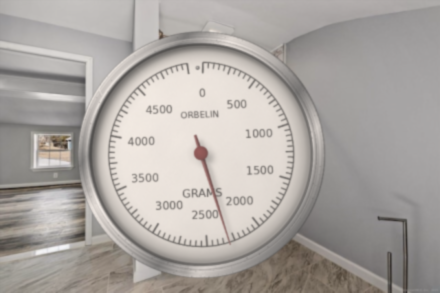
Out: 2300 g
